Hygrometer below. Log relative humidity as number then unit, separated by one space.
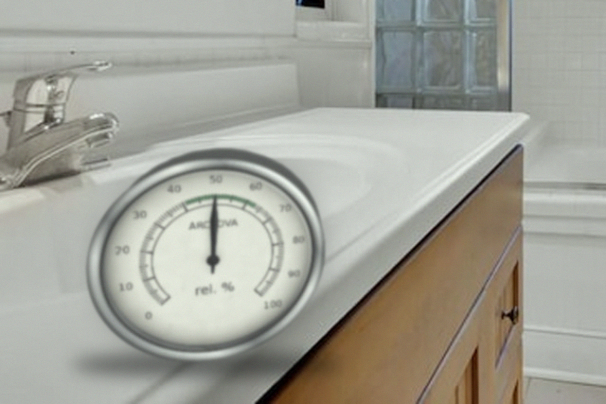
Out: 50 %
